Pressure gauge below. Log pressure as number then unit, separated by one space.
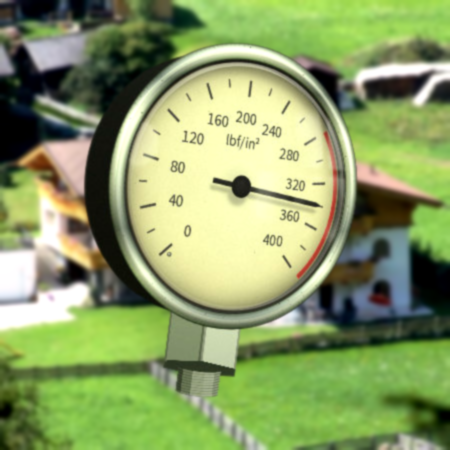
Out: 340 psi
